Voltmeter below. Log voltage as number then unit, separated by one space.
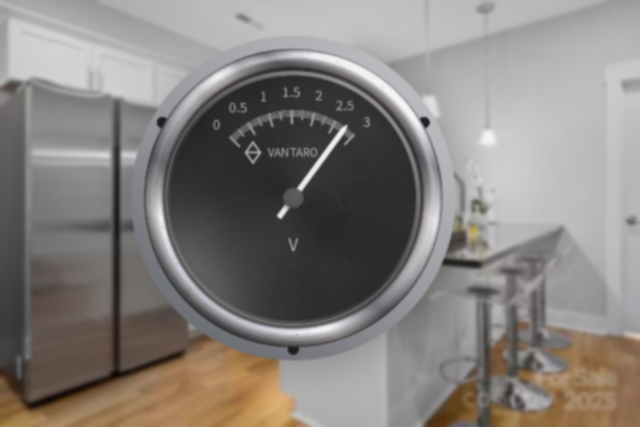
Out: 2.75 V
